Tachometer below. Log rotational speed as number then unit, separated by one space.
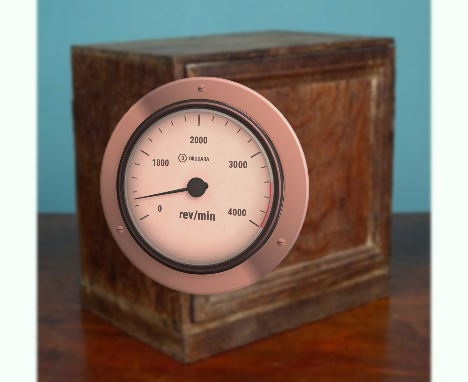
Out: 300 rpm
